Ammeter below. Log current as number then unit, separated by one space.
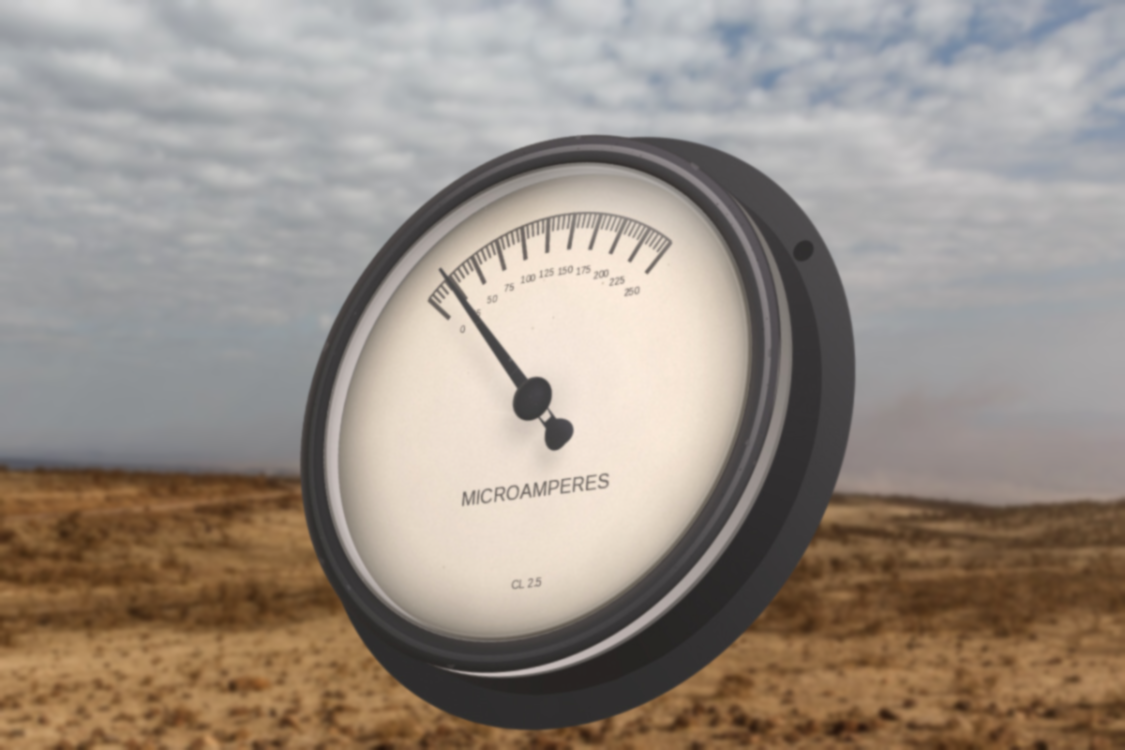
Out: 25 µA
